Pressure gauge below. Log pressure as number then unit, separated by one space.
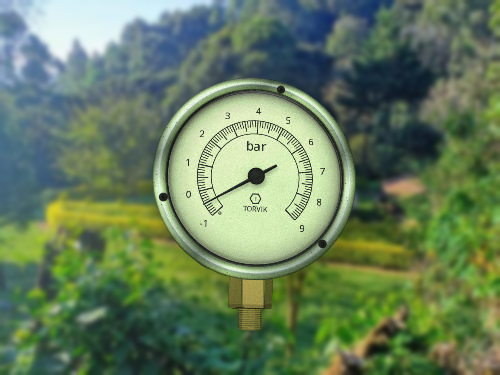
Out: -0.5 bar
